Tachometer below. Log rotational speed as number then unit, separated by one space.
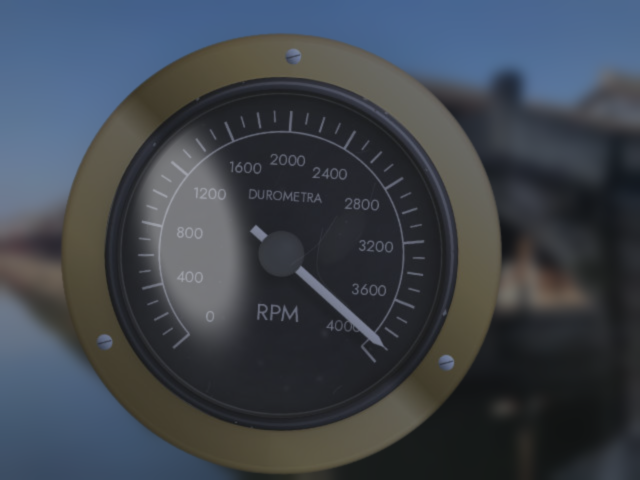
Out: 3900 rpm
